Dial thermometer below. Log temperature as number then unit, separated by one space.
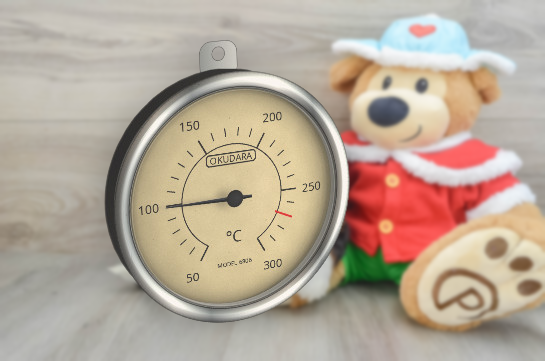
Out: 100 °C
